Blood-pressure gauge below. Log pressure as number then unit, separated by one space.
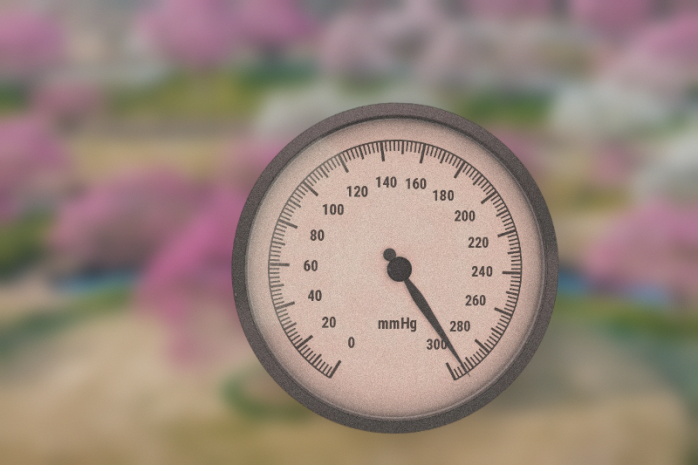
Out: 294 mmHg
